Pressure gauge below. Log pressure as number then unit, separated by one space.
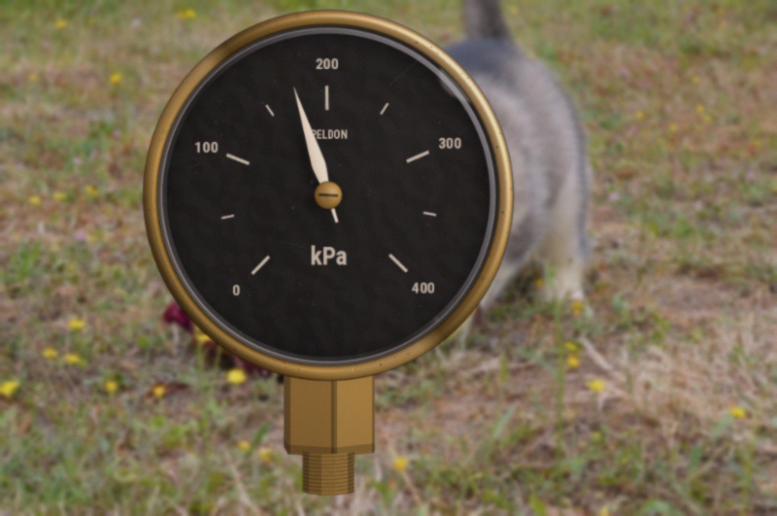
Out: 175 kPa
